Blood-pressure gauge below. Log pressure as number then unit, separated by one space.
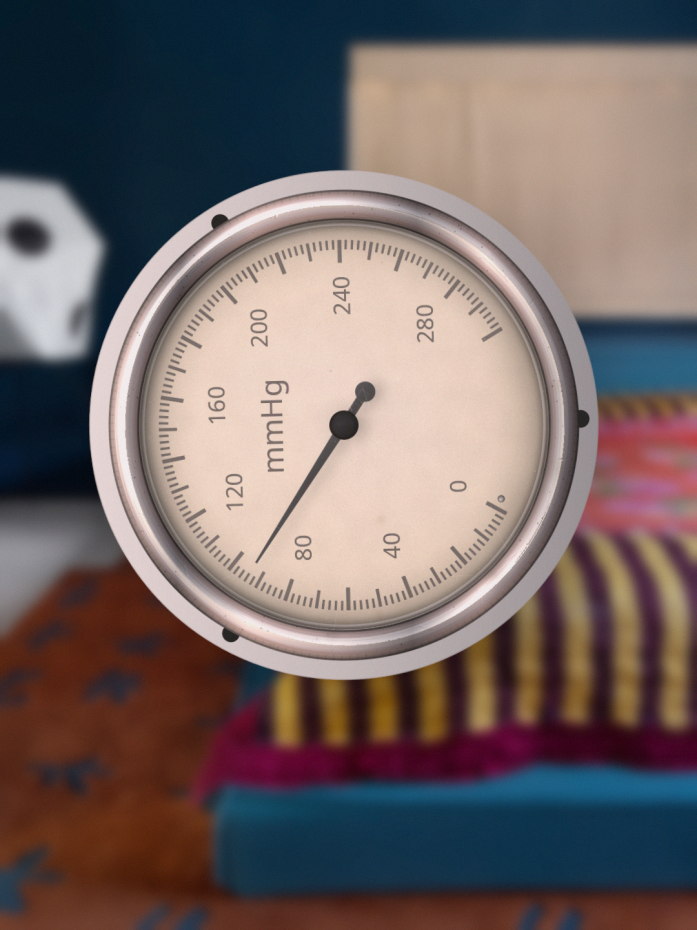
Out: 94 mmHg
